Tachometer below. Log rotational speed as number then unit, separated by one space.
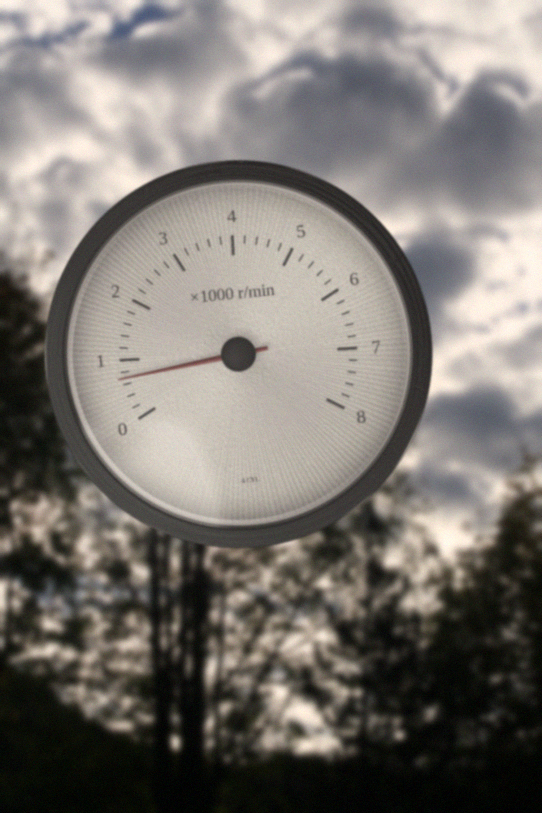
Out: 700 rpm
